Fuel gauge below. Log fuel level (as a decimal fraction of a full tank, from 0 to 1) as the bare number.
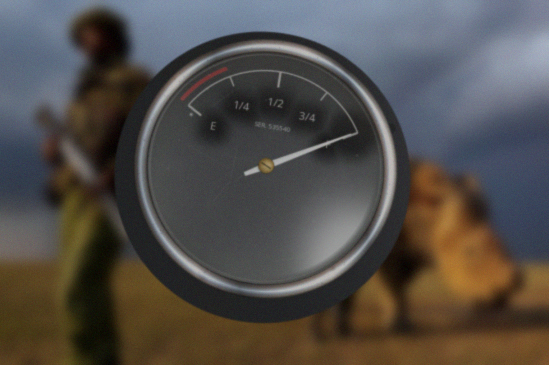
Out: 1
